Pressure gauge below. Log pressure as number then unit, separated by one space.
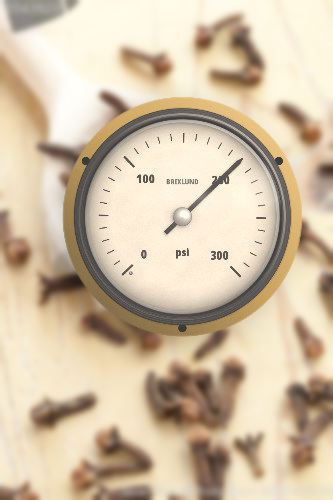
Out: 200 psi
